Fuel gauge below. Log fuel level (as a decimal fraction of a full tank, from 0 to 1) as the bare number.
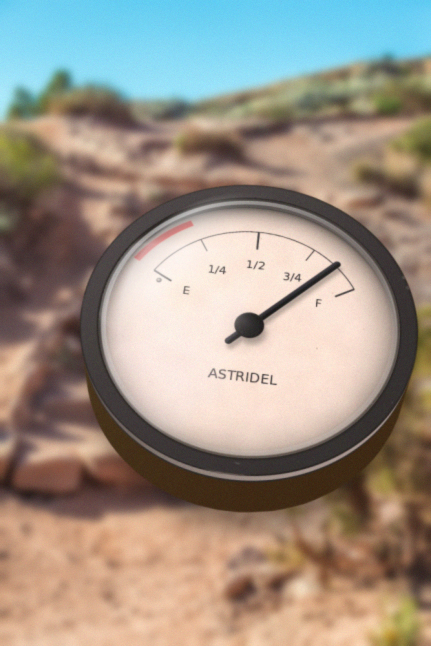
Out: 0.875
